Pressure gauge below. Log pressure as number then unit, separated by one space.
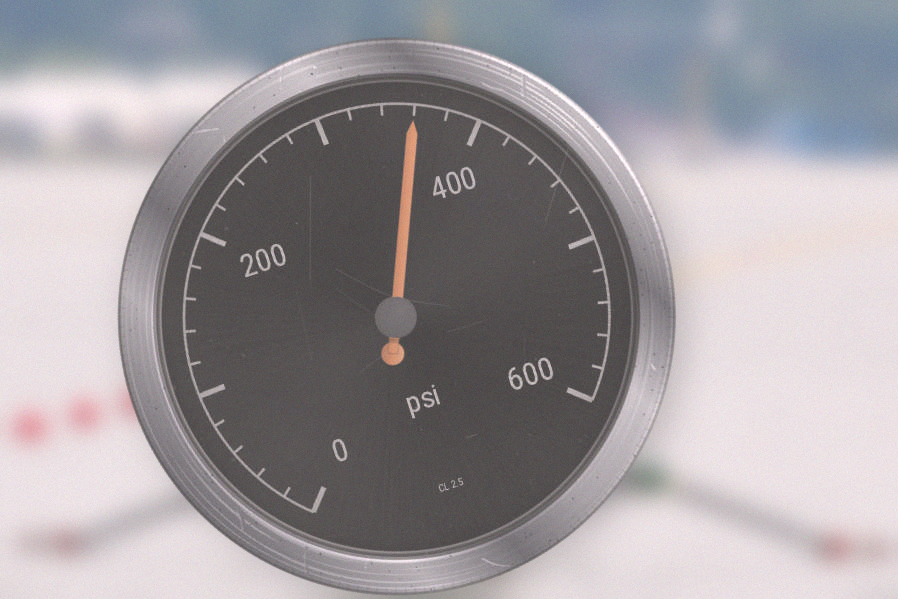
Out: 360 psi
